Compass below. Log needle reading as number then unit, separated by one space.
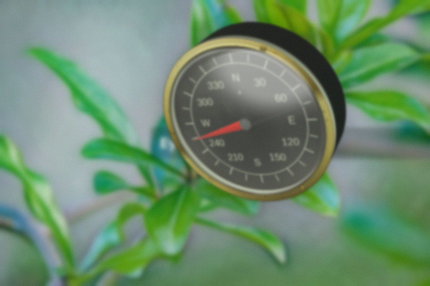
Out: 255 °
